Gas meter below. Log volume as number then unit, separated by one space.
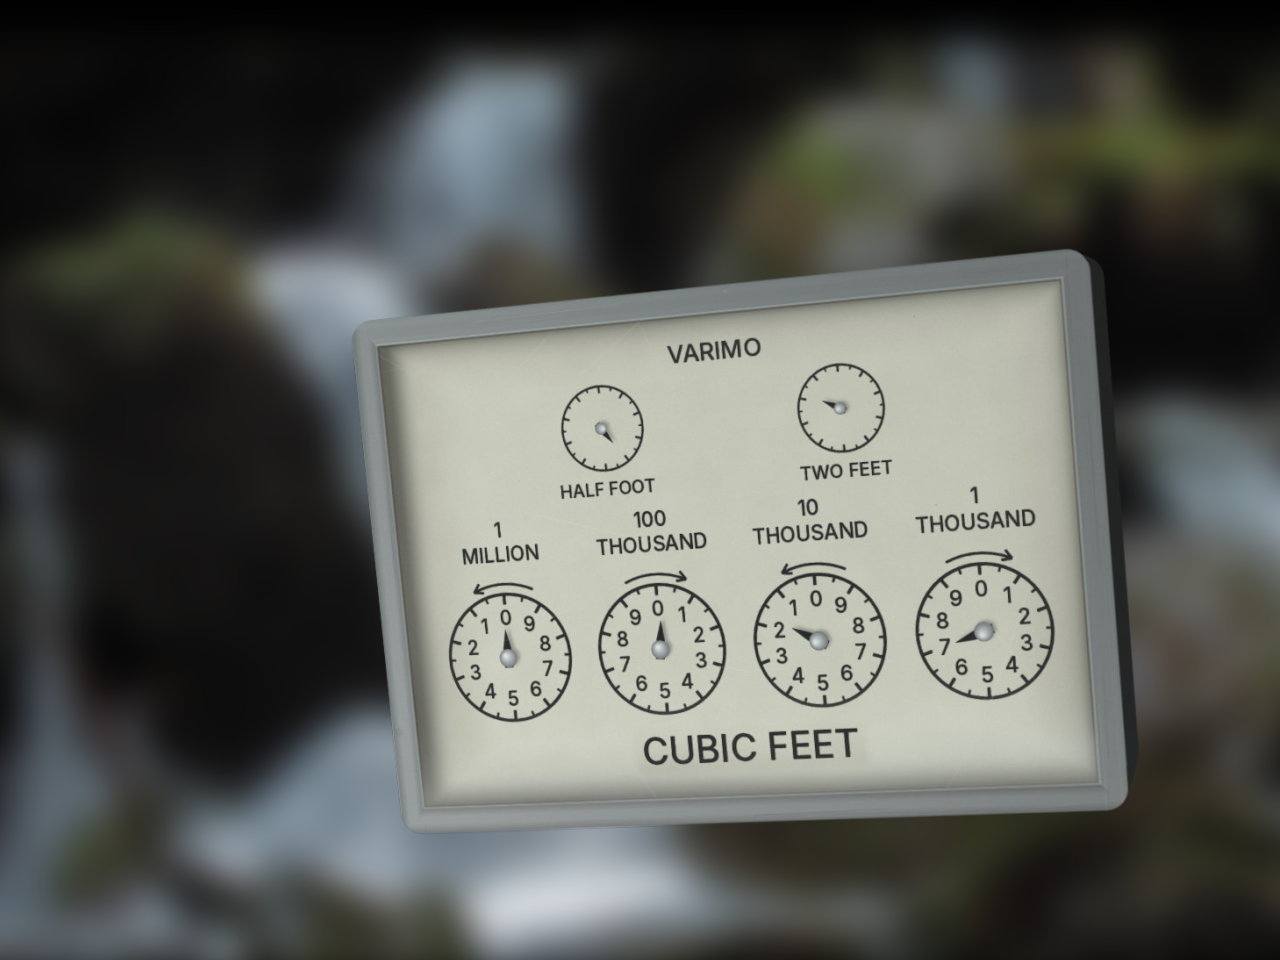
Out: 1700 ft³
